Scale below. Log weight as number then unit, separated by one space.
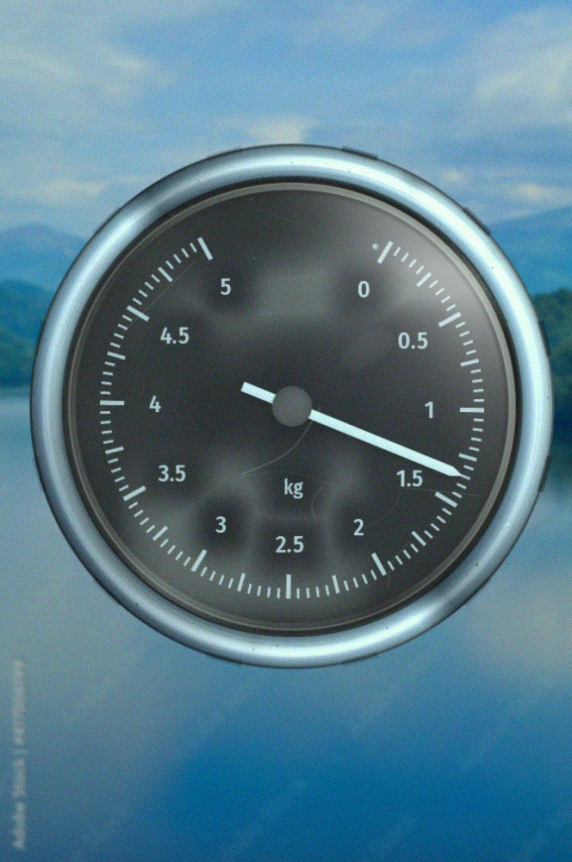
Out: 1.35 kg
